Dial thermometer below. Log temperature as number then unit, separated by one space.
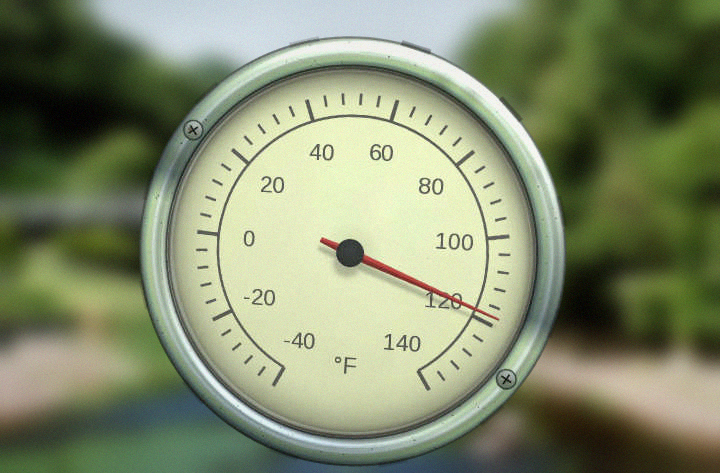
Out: 118 °F
